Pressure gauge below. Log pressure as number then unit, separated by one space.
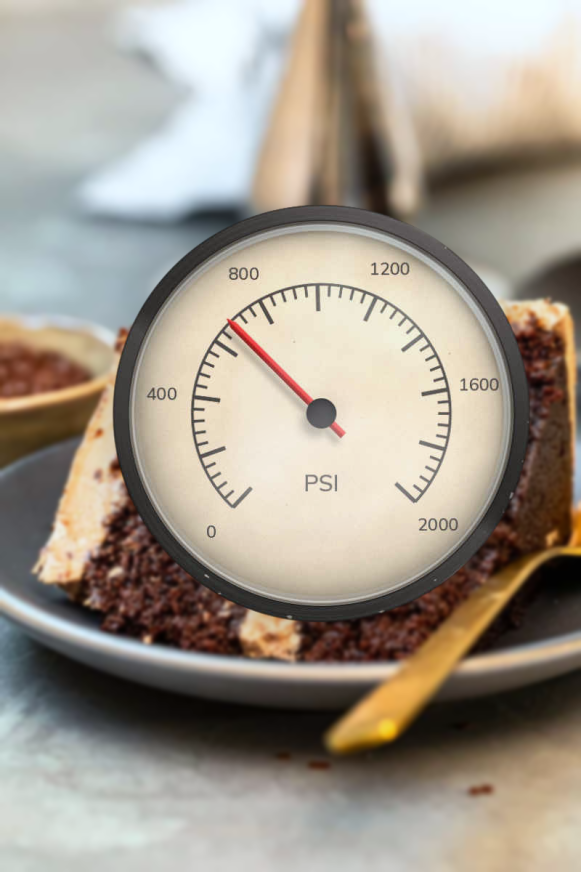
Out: 680 psi
